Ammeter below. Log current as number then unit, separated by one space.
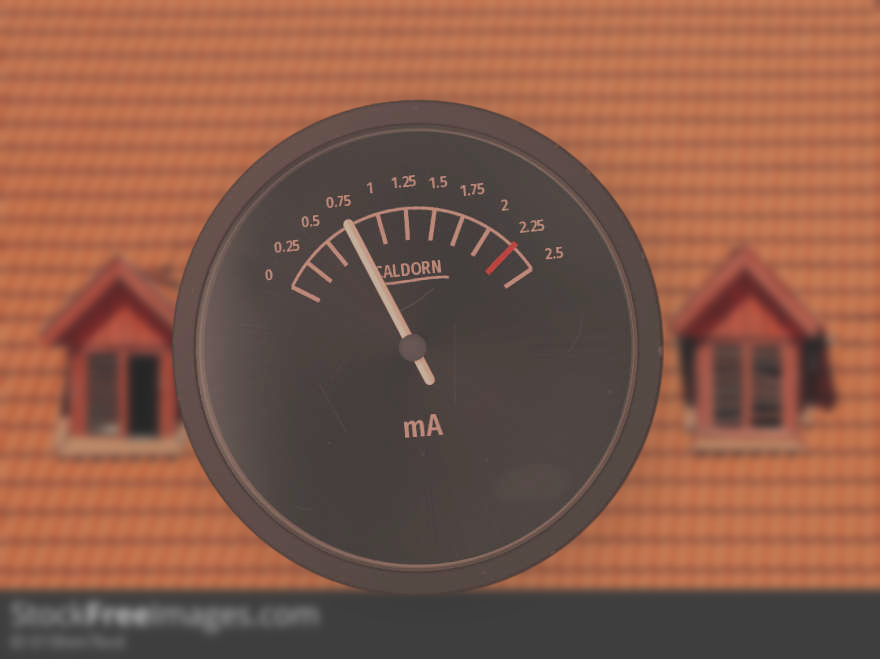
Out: 0.75 mA
